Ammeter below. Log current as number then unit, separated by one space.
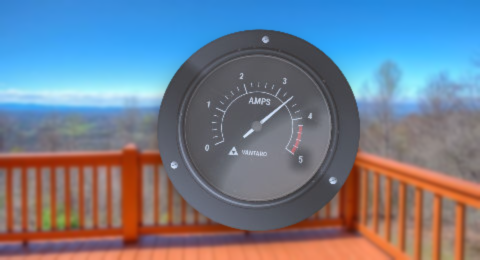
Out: 3.4 A
